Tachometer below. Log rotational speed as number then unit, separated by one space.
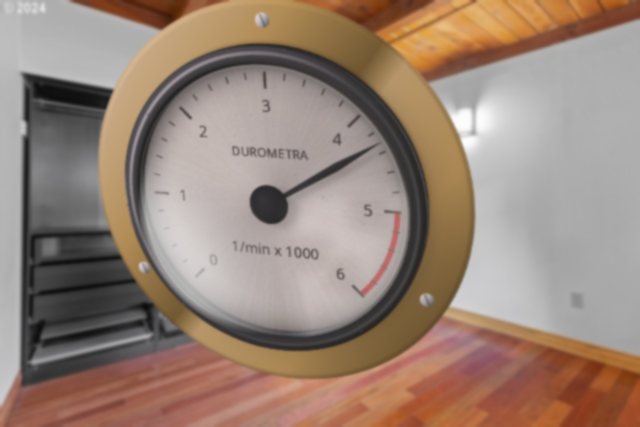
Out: 4300 rpm
